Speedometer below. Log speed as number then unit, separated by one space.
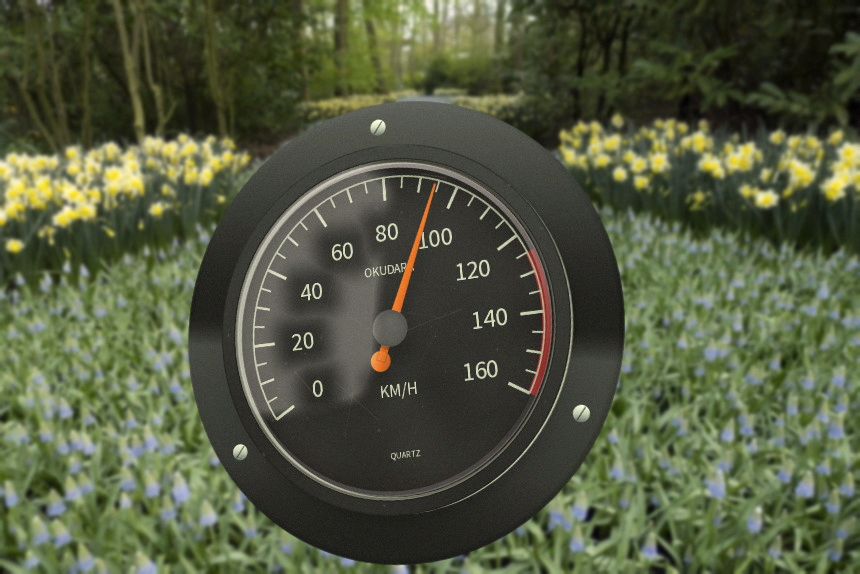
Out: 95 km/h
